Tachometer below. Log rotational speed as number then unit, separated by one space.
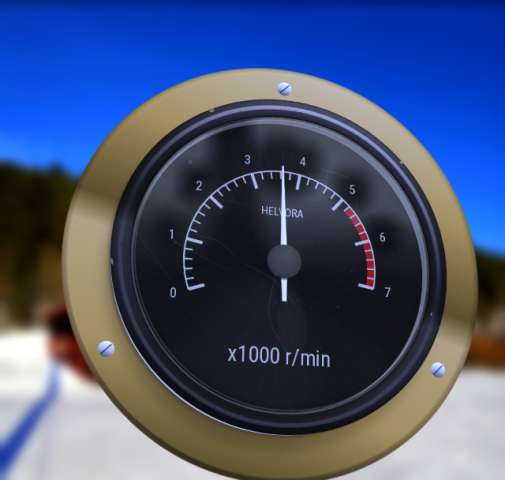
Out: 3600 rpm
